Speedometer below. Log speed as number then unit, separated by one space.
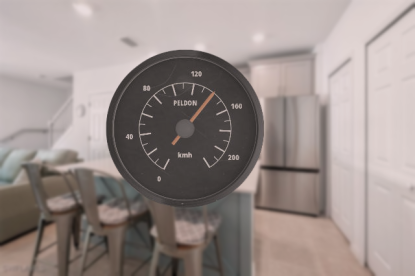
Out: 140 km/h
